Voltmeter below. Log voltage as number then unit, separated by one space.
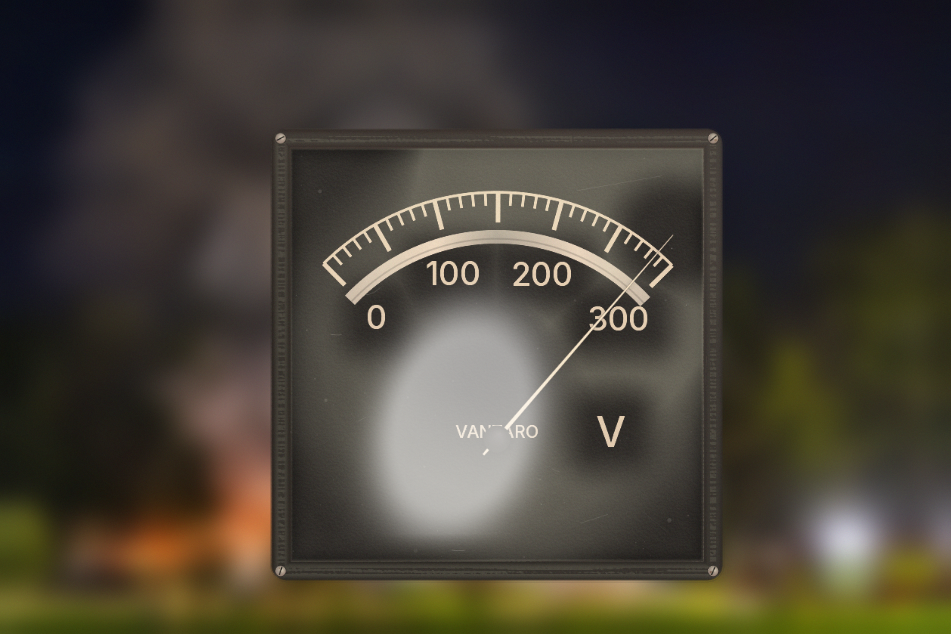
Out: 285 V
